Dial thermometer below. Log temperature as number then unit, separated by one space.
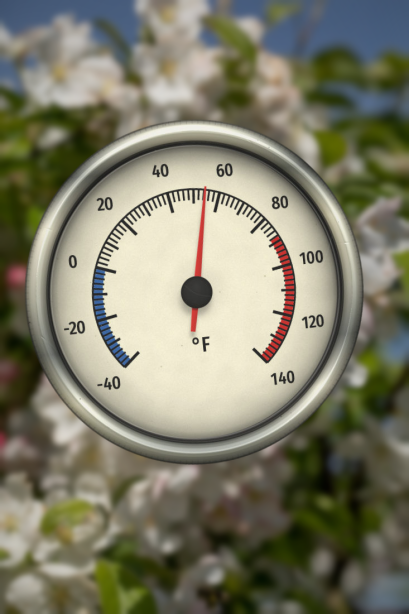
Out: 54 °F
